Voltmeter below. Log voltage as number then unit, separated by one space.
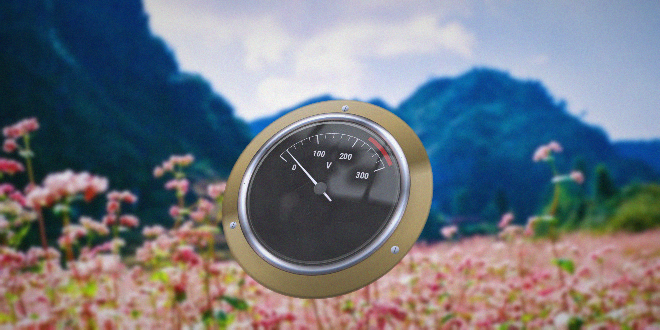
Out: 20 V
